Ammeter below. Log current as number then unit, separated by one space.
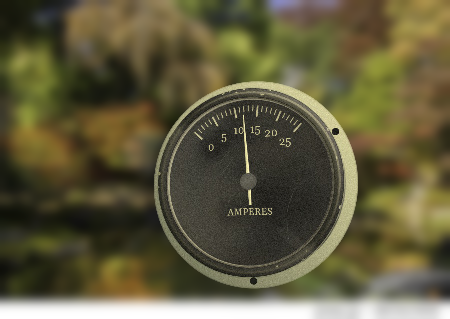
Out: 12 A
